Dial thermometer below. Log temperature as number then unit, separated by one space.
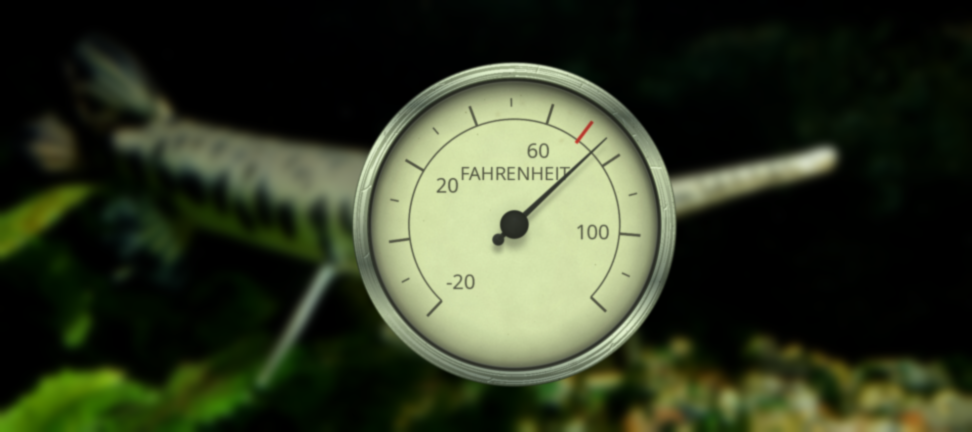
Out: 75 °F
